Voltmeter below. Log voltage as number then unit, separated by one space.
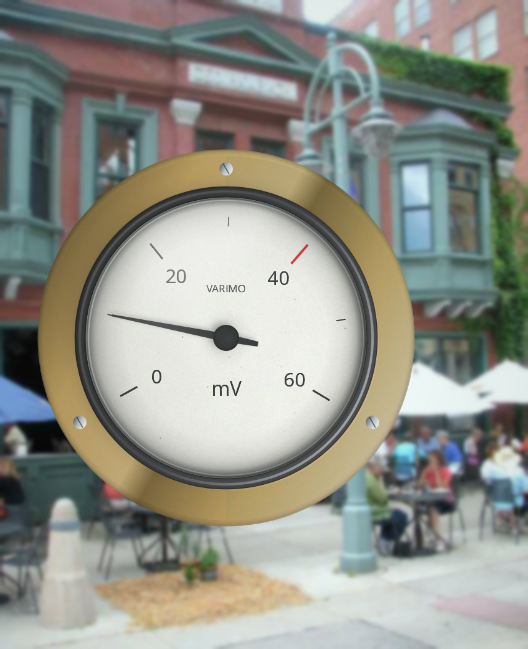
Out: 10 mV
